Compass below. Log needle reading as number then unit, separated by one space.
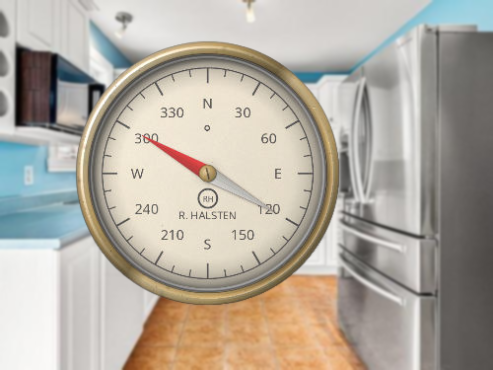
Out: 300 °
